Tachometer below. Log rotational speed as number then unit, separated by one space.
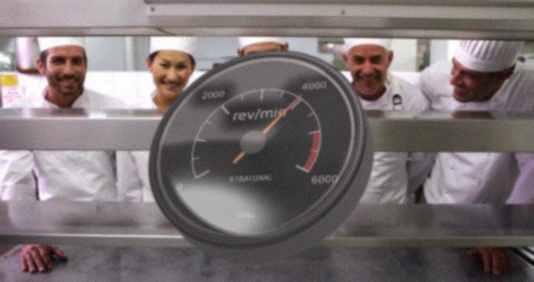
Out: 4000 rpm
